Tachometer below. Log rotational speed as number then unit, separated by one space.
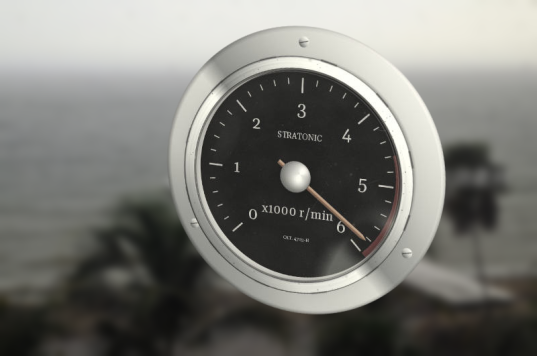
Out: 5800 rpm
